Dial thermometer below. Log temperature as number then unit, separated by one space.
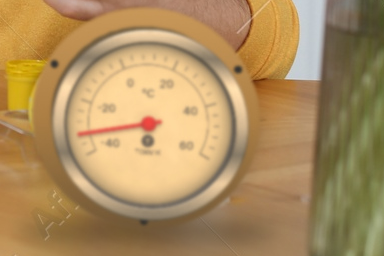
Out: -32 °C
